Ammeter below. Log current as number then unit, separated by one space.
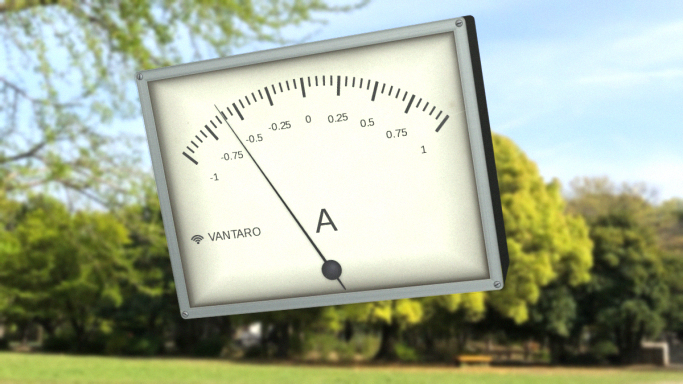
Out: -0.6 A
